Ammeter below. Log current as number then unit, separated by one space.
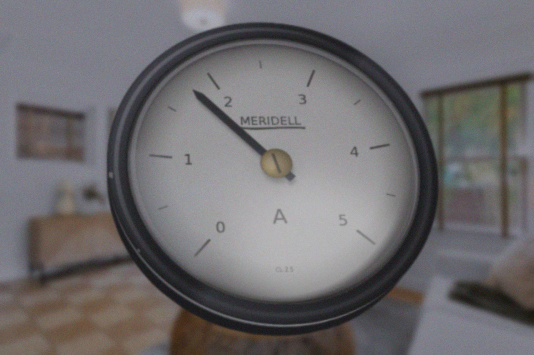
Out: 1.75 A
